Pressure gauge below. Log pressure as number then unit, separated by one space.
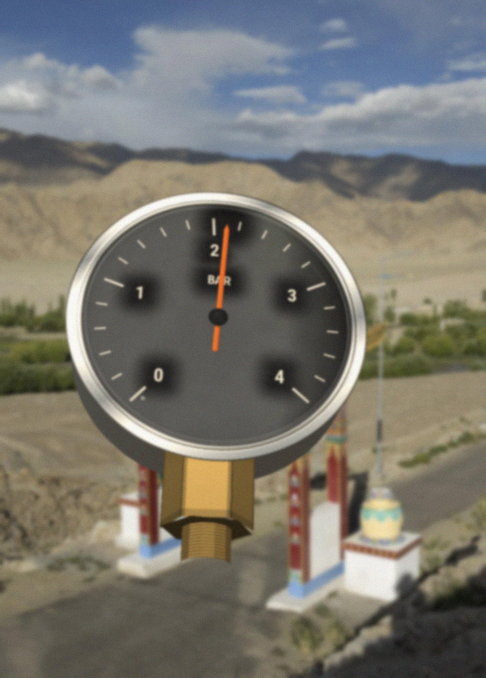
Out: 2.1 bar
